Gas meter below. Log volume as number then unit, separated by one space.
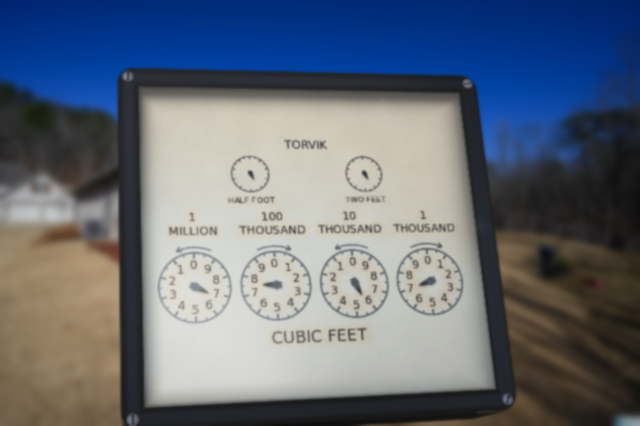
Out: 675700 ft³
